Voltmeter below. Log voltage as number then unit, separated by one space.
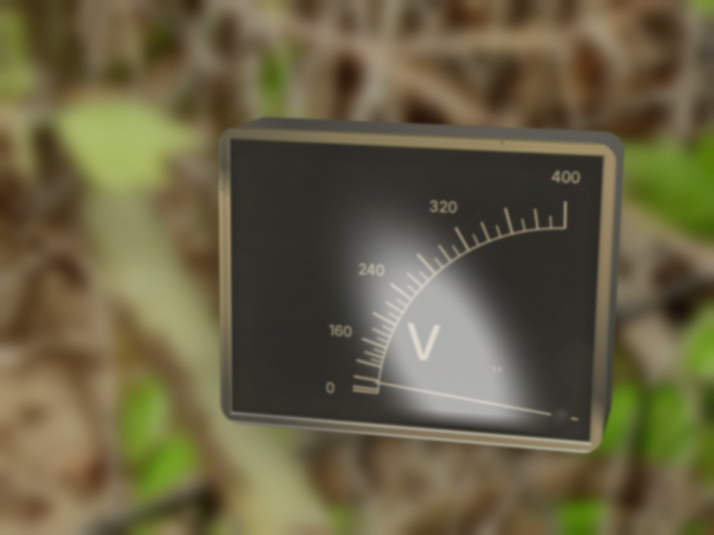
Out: 80 V
